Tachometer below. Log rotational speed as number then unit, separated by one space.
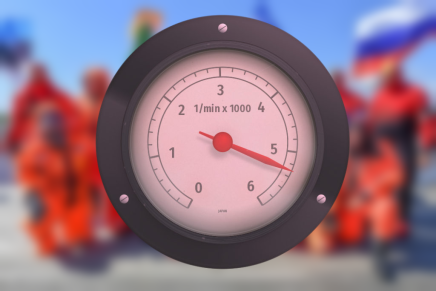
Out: 5300 rpm
